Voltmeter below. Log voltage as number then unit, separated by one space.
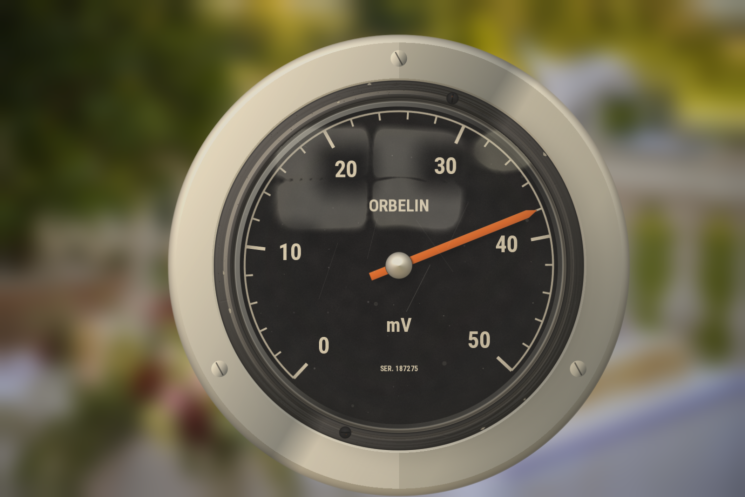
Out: 38 mV
